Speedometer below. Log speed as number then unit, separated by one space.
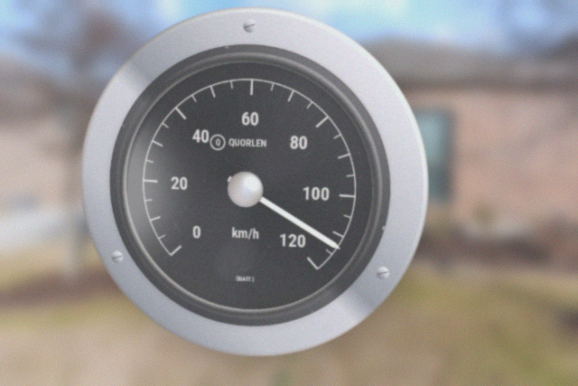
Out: 112.5 km/h
